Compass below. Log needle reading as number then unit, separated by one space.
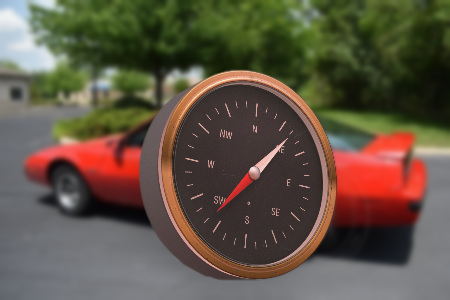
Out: 220 °
